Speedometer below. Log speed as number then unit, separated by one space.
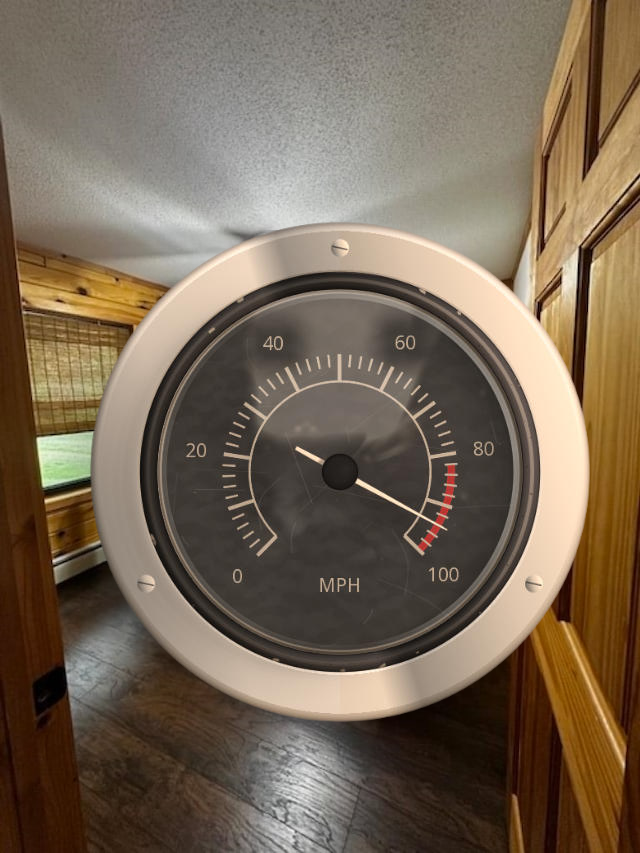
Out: 94 mph
